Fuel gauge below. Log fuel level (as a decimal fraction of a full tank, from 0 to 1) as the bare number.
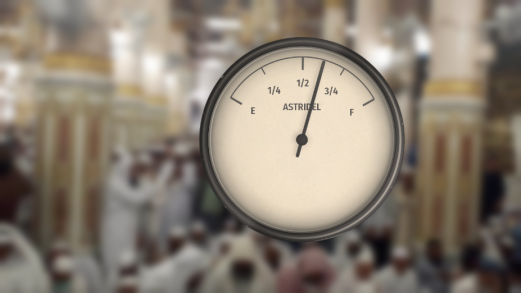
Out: 0.625
